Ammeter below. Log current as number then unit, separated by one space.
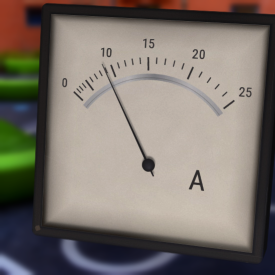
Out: 9 A
